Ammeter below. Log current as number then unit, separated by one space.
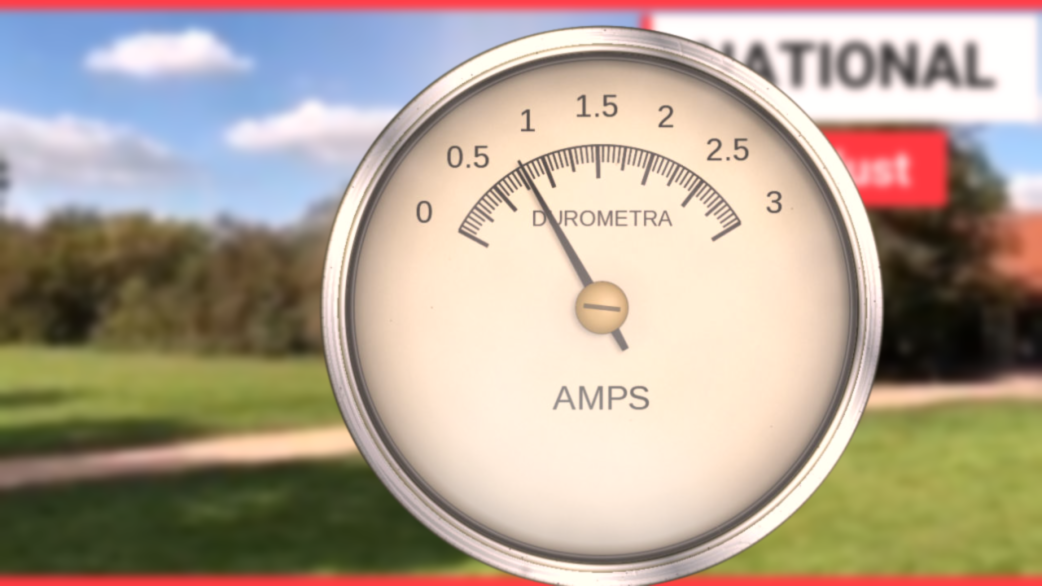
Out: 0.8 A
